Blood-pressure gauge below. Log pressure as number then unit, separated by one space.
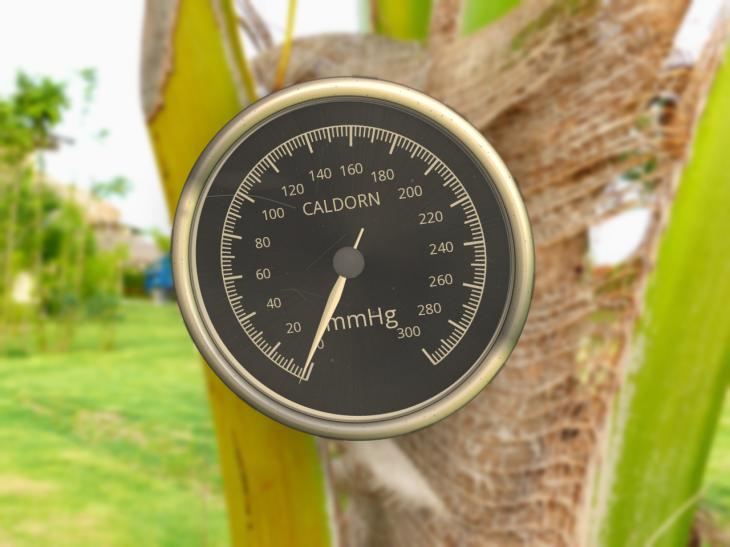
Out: 2 mmHg
